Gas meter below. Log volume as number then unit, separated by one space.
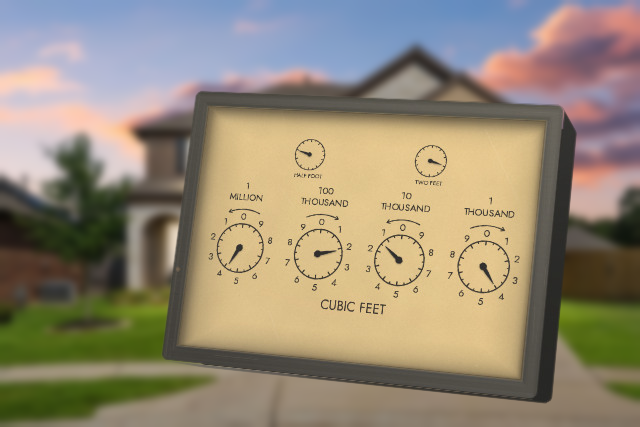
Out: 421400 ft³
